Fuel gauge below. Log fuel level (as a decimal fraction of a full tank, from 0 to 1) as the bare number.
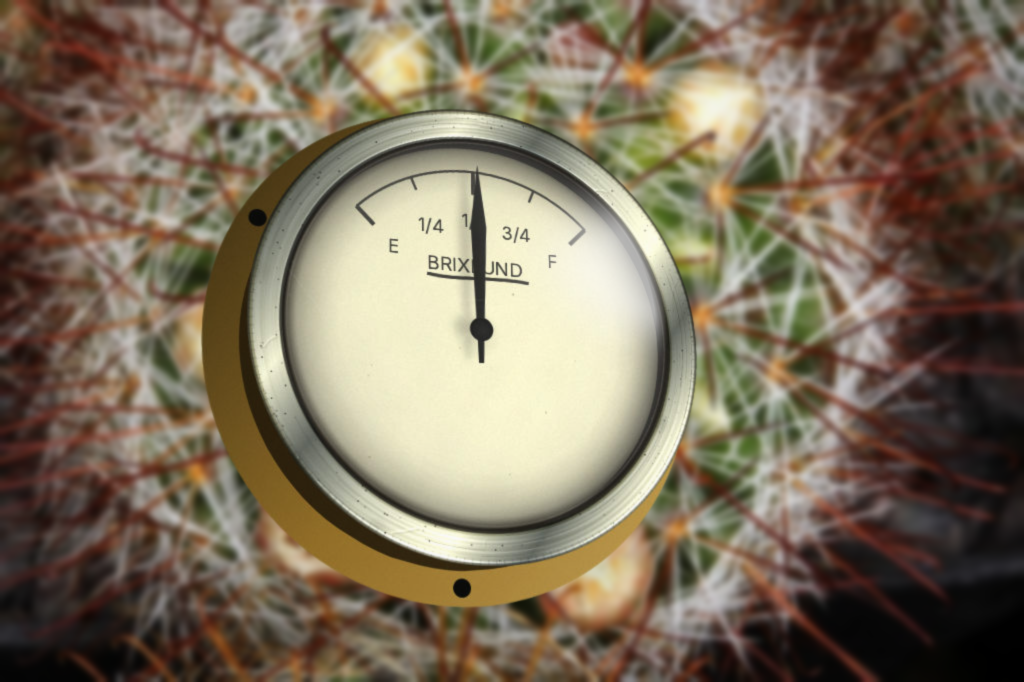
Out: 0.5
